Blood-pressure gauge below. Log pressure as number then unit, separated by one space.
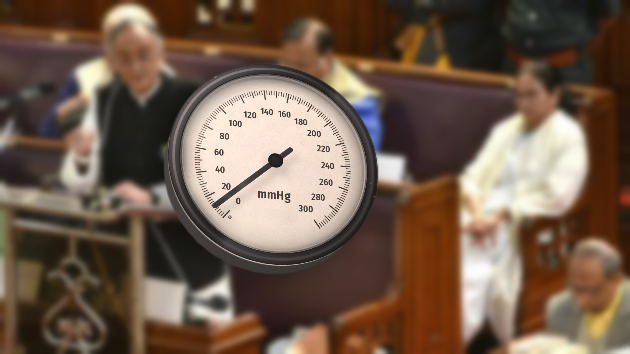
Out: 10 mmHg
